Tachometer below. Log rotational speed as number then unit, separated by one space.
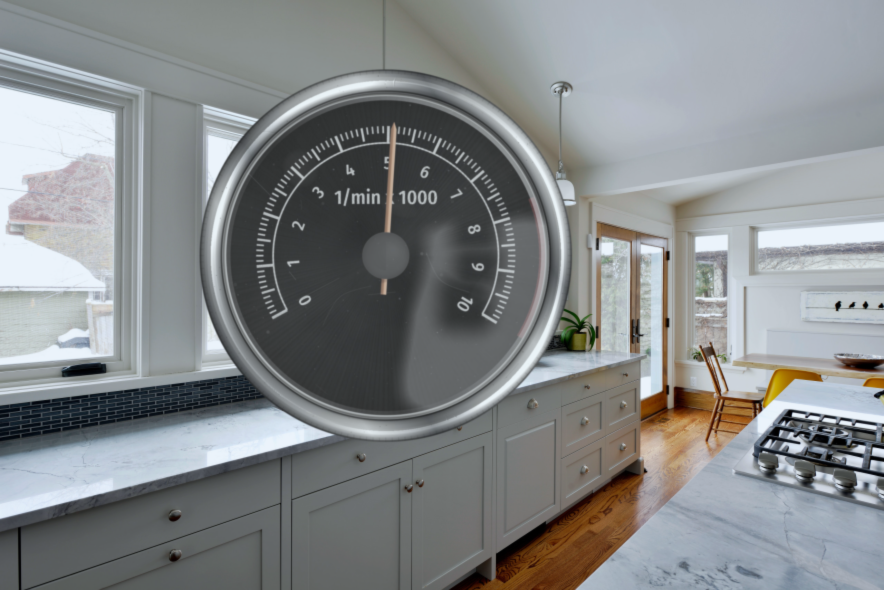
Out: 5100 rpm
